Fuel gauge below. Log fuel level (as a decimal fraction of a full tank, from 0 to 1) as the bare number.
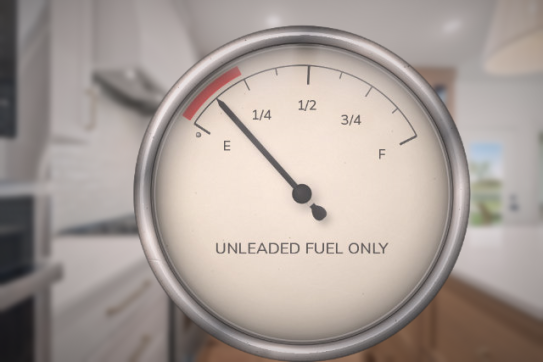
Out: 0.125
